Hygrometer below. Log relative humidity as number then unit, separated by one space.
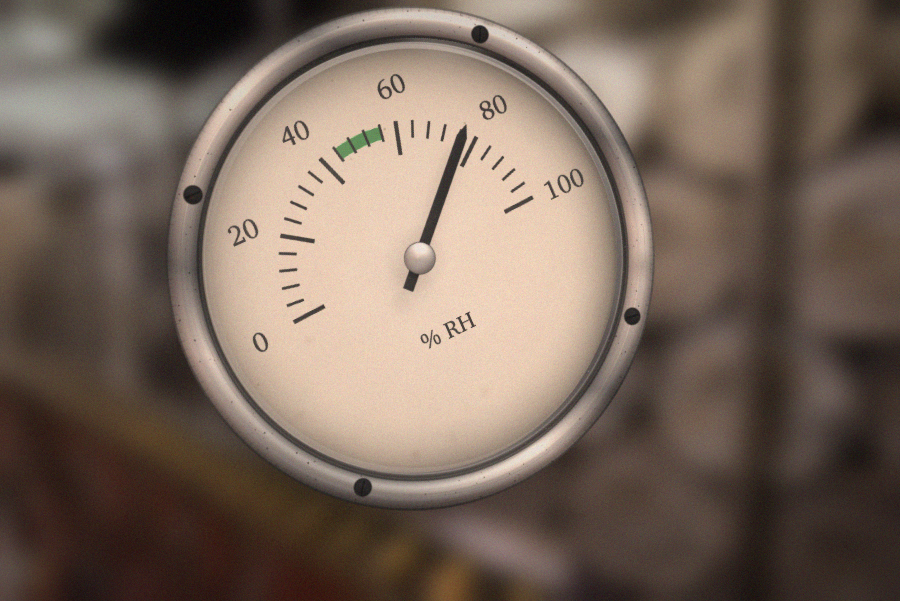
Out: 76 %
